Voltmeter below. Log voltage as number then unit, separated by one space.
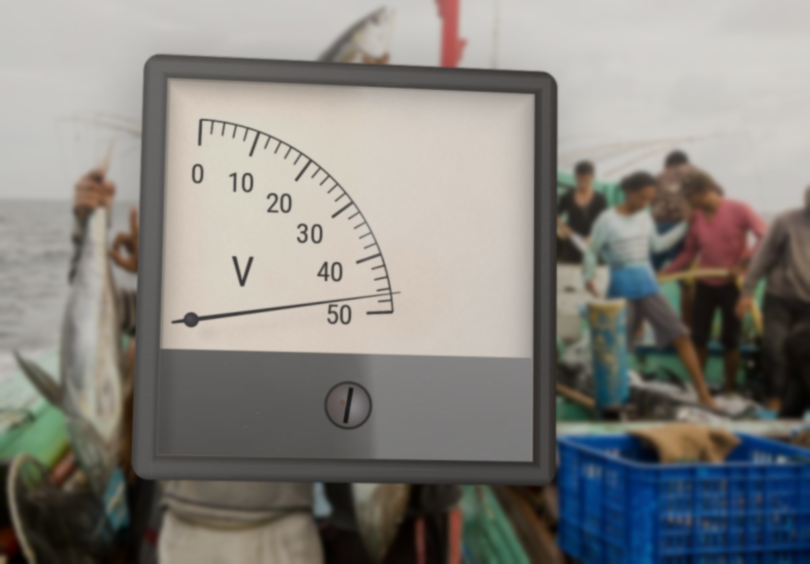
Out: 47 V
